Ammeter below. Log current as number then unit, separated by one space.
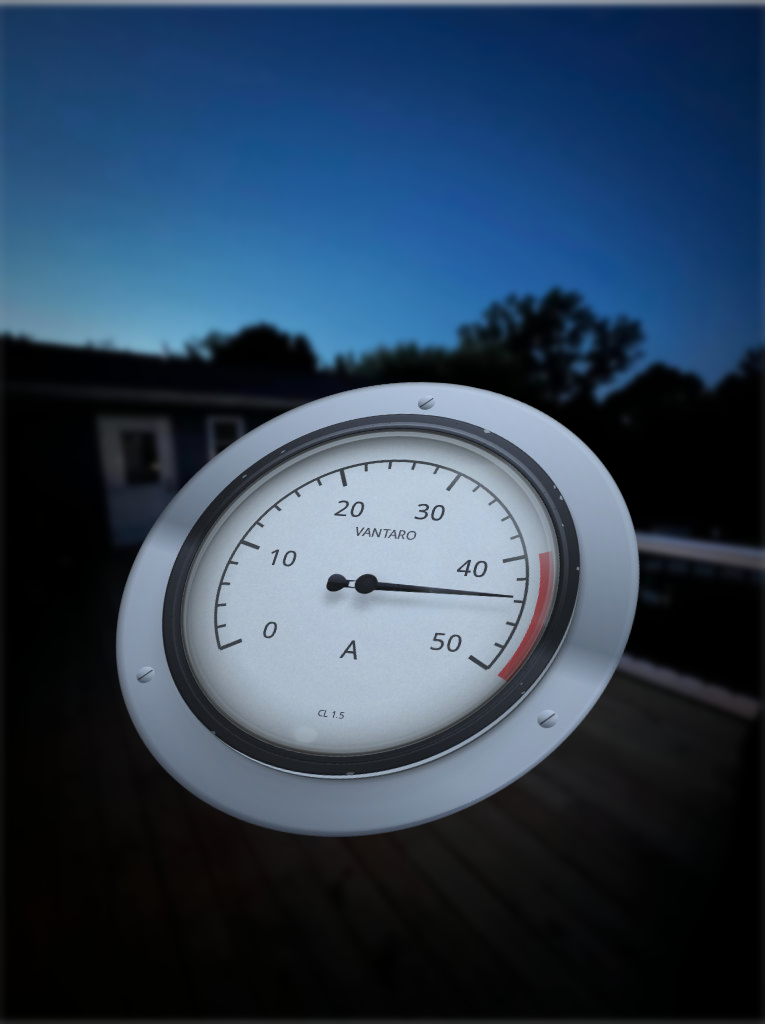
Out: 44 A
